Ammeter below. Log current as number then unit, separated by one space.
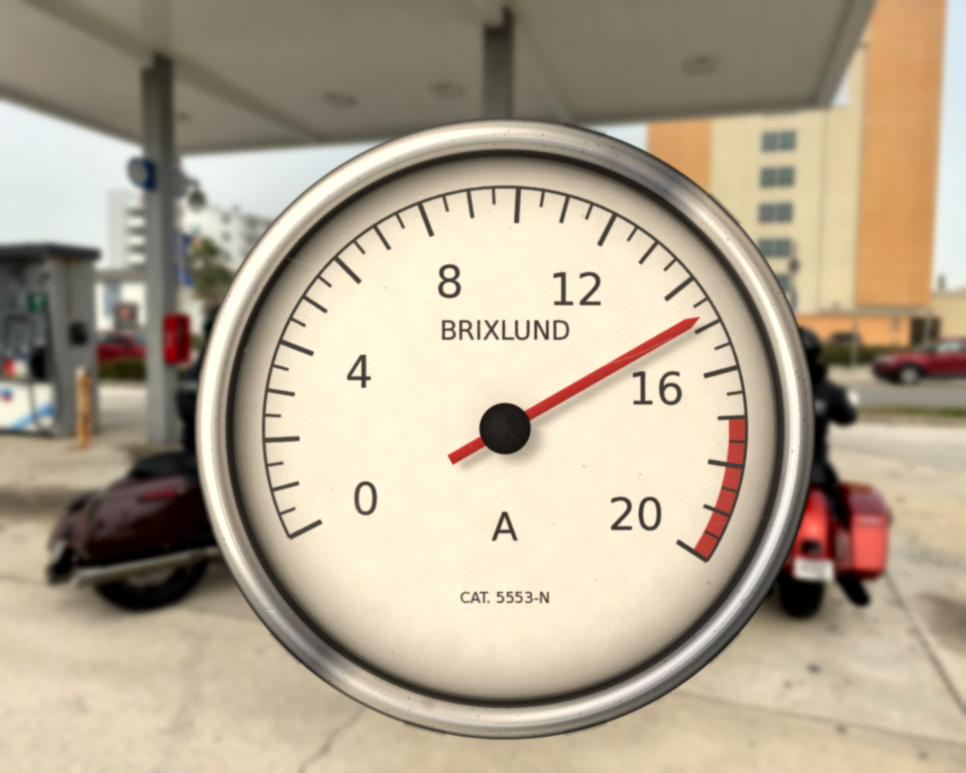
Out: 14.75 A
